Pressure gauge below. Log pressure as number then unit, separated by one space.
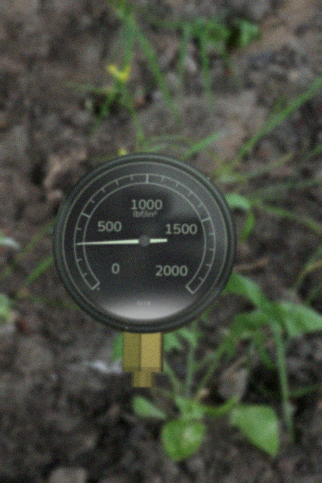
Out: 300 psi
